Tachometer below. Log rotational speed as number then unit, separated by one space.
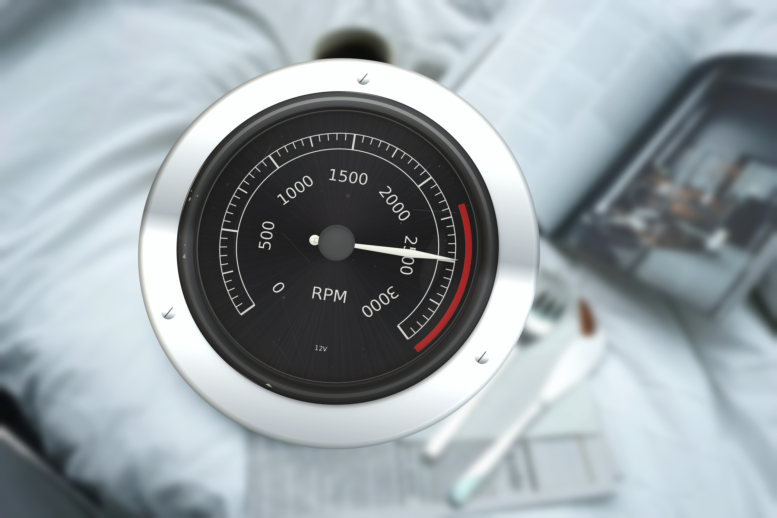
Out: 2500 rpm
